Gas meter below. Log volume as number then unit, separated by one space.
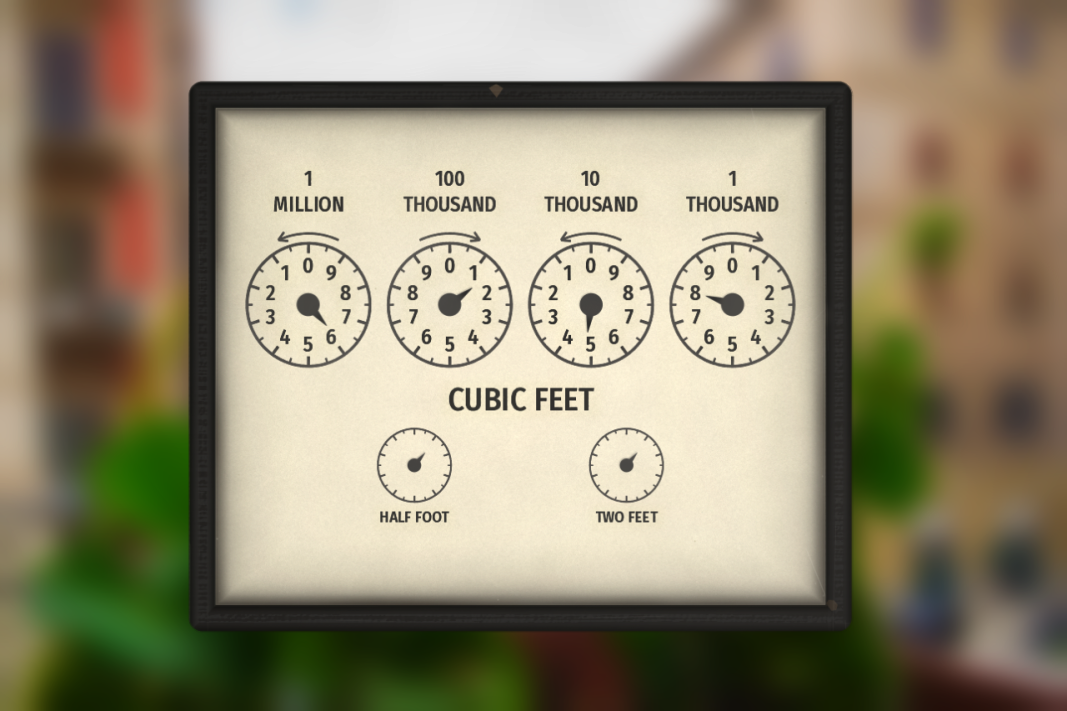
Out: 614800 ft³
